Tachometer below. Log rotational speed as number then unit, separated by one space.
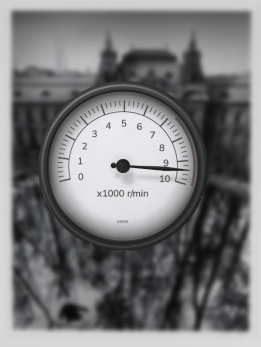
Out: 9400 rpm
